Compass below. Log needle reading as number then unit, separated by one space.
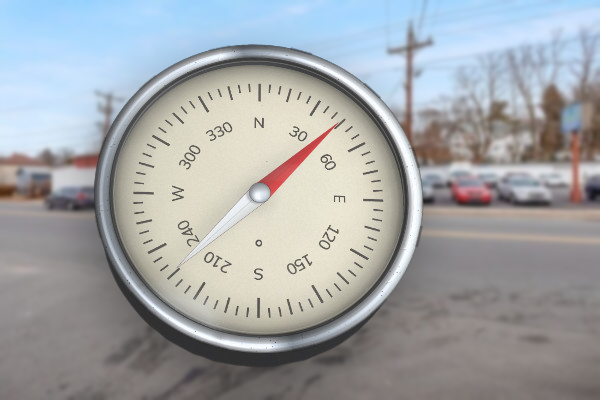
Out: 45 °
